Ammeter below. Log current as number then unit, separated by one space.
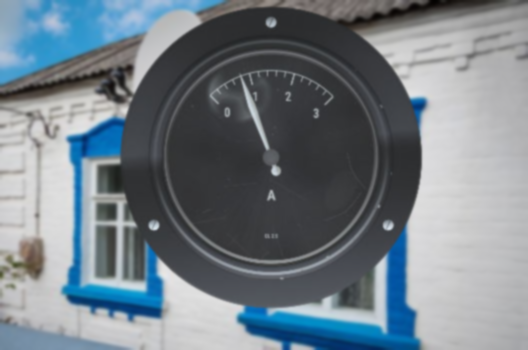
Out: 0.8 A
